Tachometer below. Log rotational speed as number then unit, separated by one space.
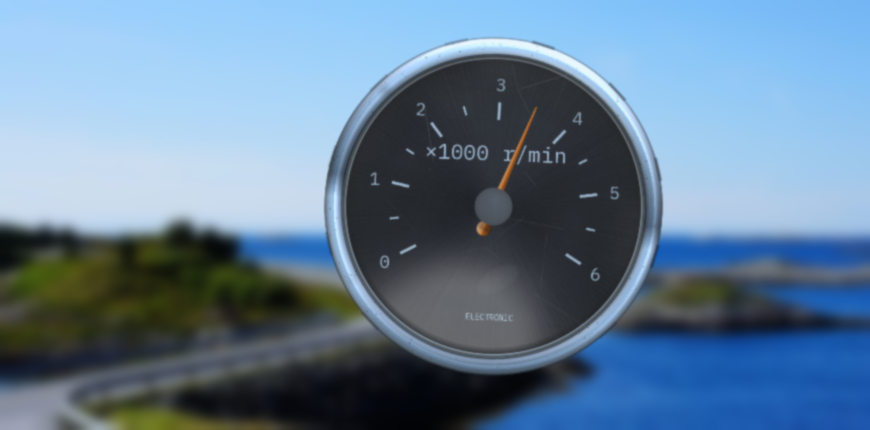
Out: 3500 rpm
